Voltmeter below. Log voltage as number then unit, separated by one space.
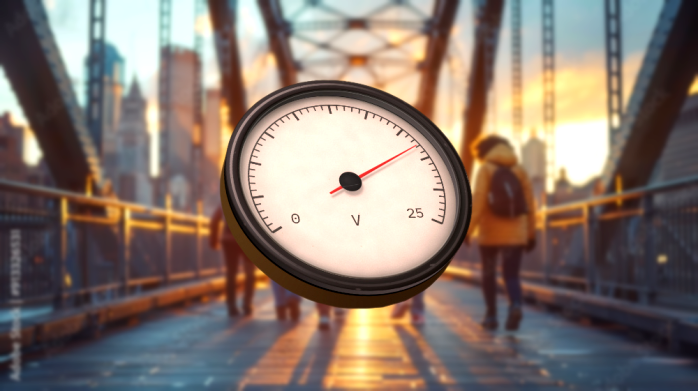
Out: 19 V
